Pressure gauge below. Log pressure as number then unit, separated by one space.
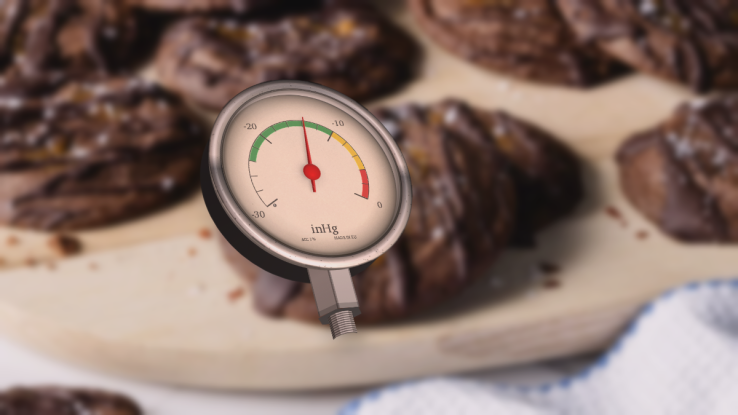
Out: -14 inHg
